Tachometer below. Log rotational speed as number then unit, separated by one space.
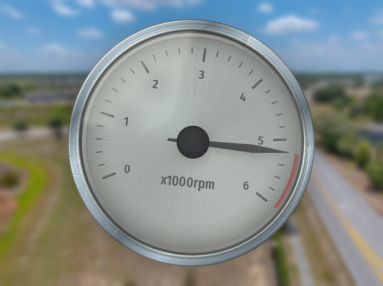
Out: 5200 rpm
